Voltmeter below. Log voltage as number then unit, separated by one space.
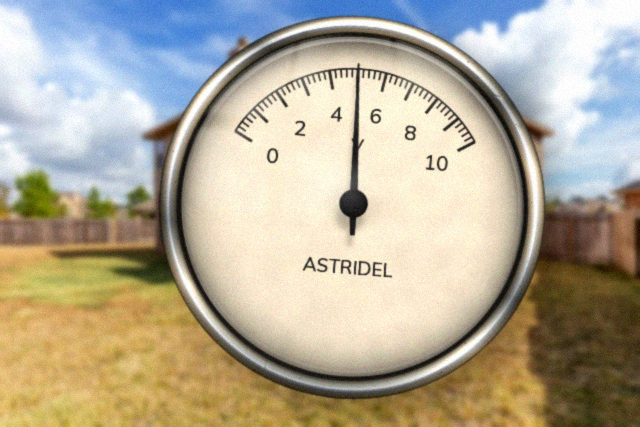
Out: 5 V
